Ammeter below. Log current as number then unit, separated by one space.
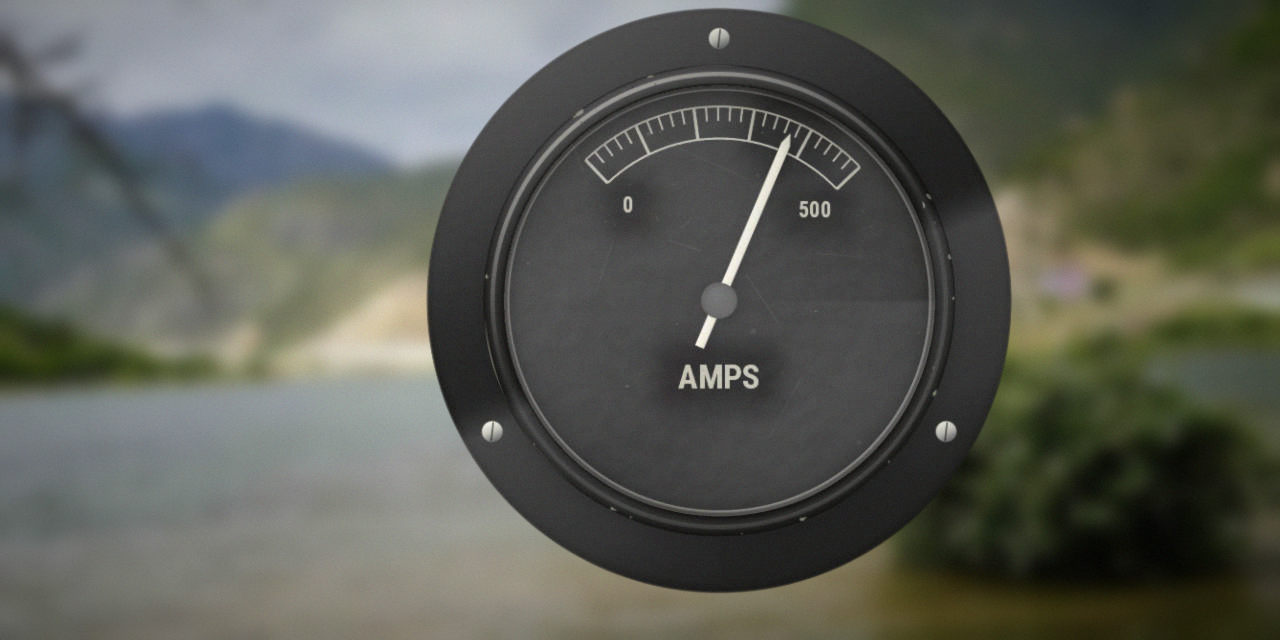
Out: 370 A
